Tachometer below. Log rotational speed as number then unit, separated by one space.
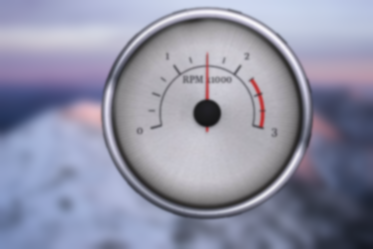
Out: 1500 rpm
